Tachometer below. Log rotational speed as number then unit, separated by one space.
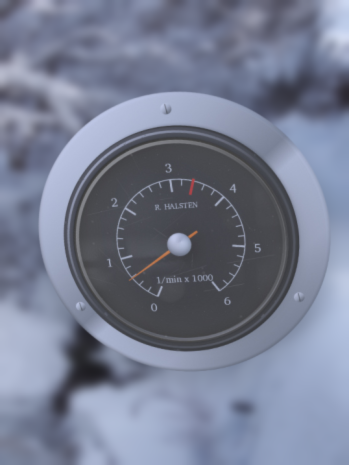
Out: 600 rpm
